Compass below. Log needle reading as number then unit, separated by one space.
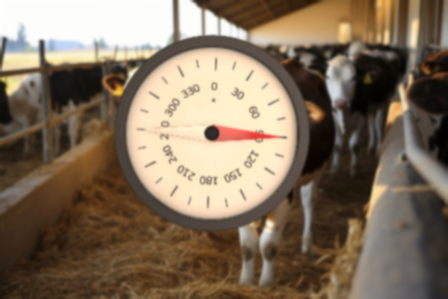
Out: 90 °
